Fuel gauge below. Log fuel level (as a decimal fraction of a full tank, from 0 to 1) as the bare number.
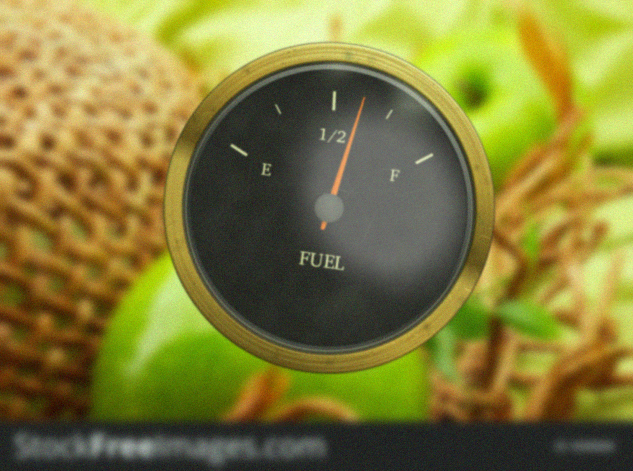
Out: 0.625
